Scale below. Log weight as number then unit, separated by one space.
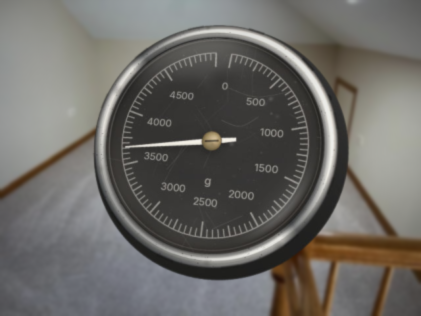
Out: 3650 g
